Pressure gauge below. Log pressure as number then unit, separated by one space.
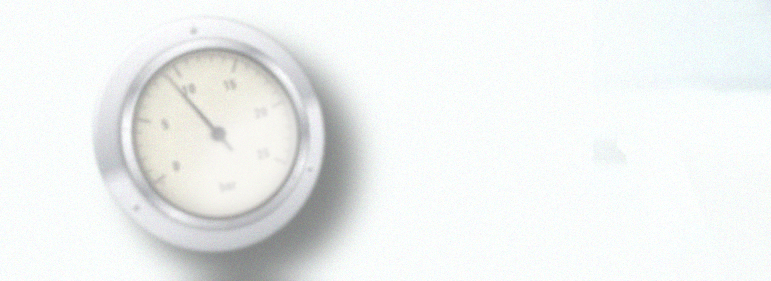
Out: 9 bar
